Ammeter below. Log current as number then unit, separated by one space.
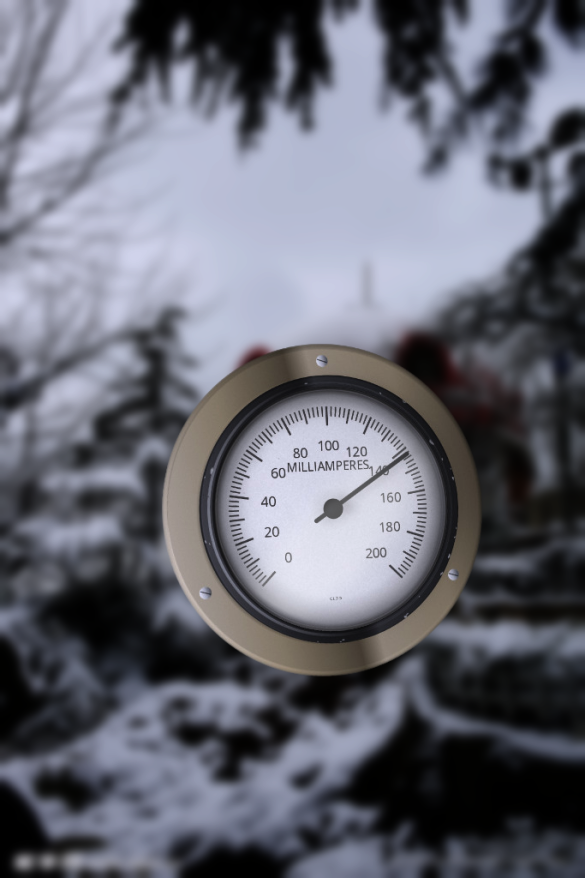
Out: 142 mA
